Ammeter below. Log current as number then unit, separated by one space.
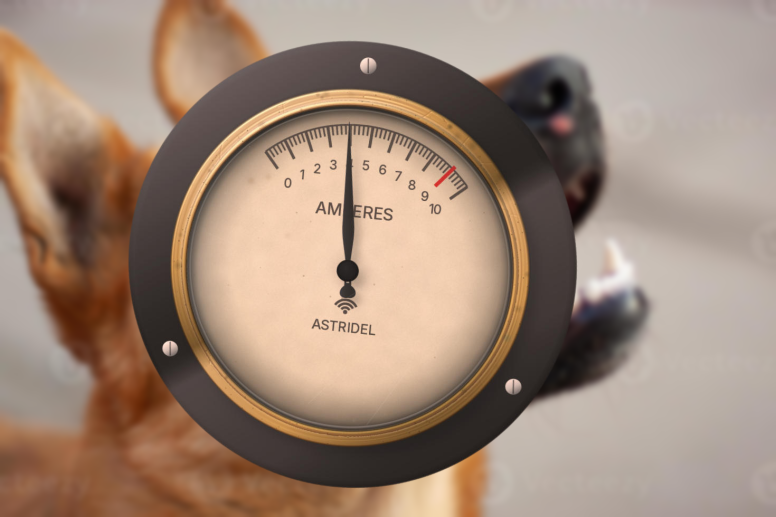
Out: 4 A
